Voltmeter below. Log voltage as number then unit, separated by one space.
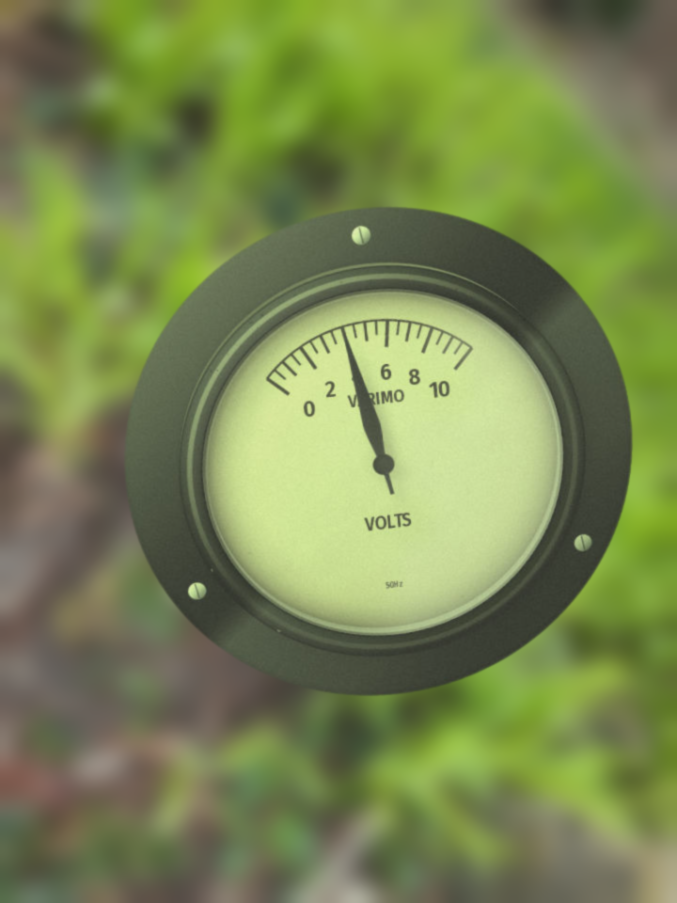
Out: 4 V
